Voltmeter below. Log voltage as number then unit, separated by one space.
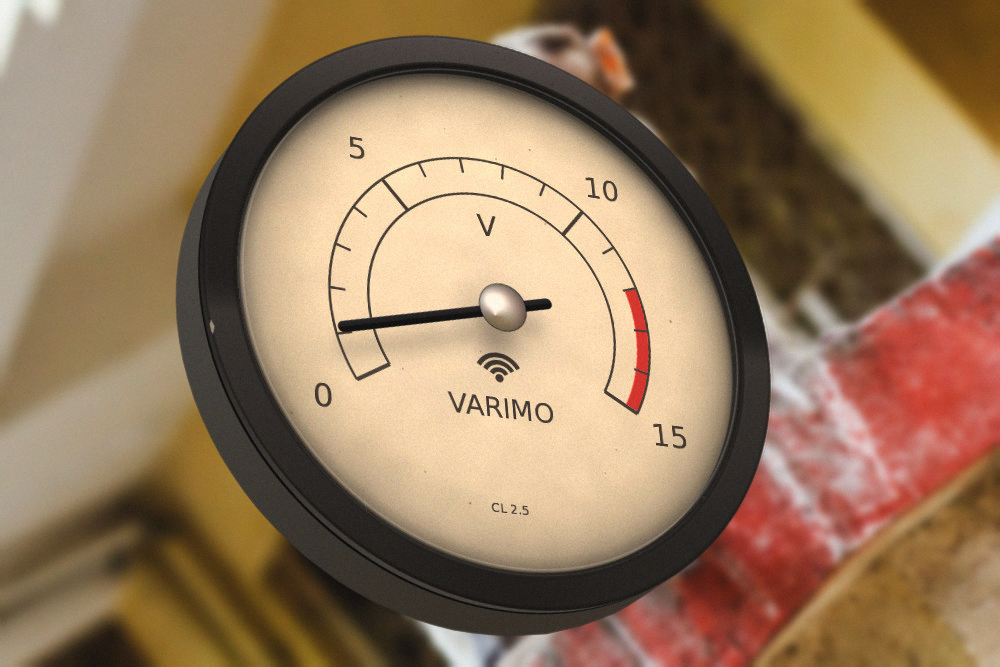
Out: 1 V
